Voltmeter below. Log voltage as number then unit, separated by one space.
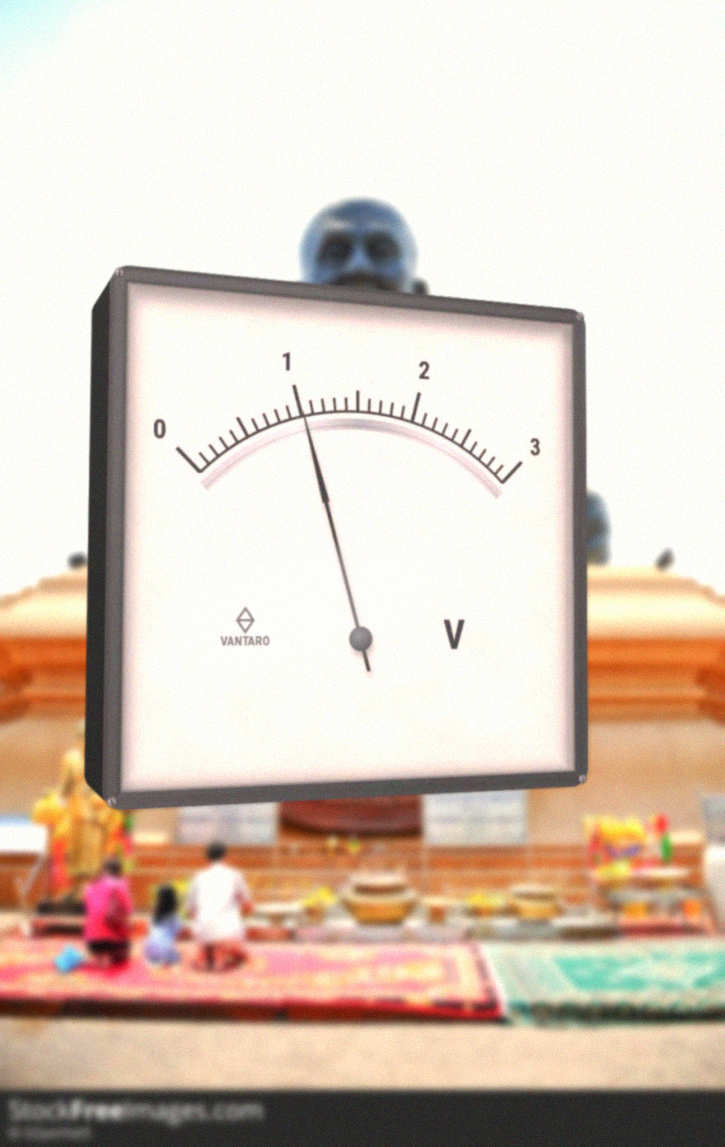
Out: 1 V
